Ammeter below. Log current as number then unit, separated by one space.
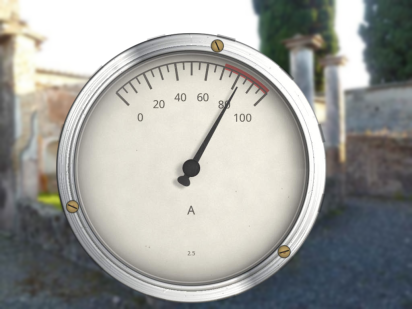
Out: 82.5 A
